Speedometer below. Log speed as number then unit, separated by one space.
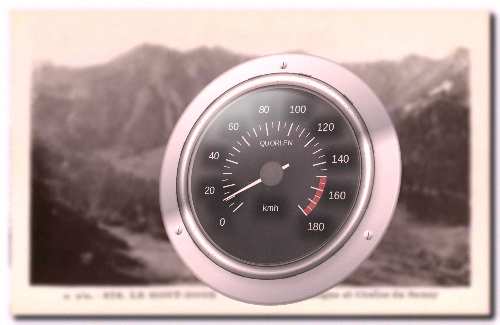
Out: 10 km/h
